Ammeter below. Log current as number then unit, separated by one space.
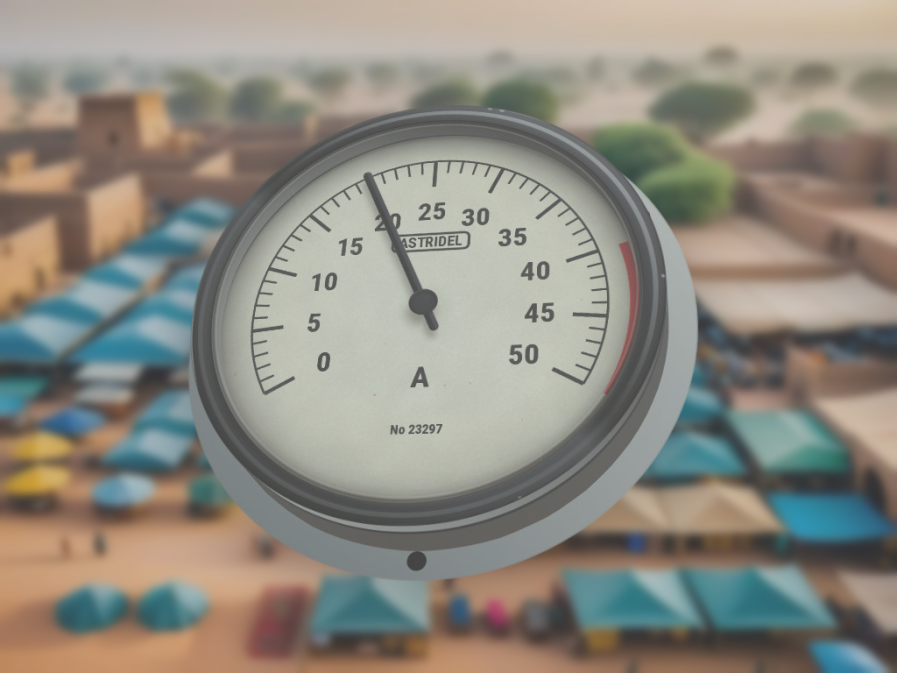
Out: 20 A
